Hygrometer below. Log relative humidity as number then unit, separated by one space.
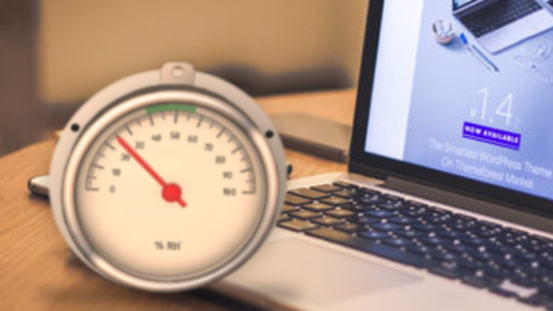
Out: 25 %
